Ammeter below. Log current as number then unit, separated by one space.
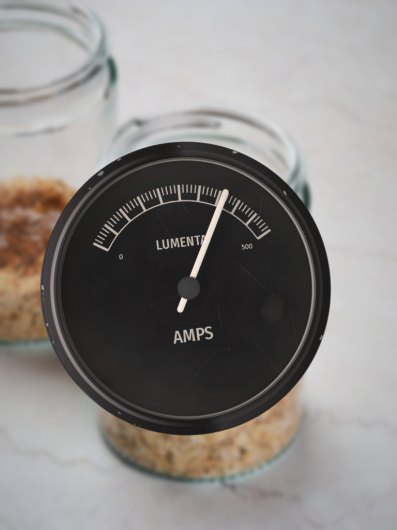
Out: 360 A
